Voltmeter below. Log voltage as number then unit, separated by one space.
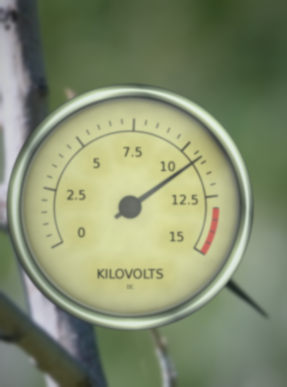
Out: 10.75 kV
